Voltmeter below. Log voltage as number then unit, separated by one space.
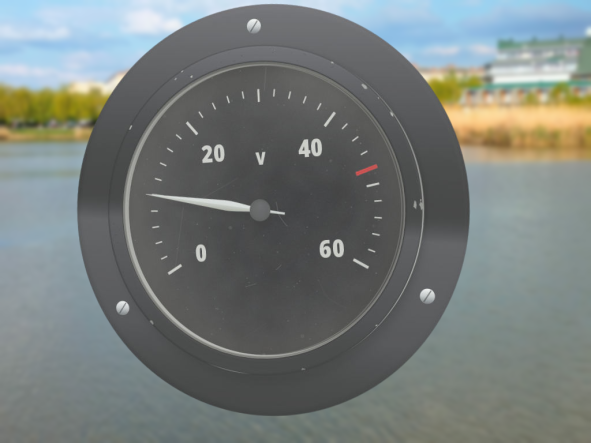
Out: 10 V
